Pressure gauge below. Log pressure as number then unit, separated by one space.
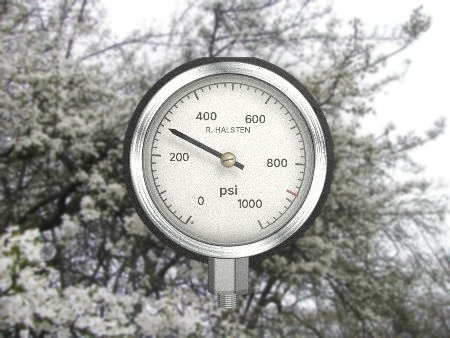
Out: 280 psi
